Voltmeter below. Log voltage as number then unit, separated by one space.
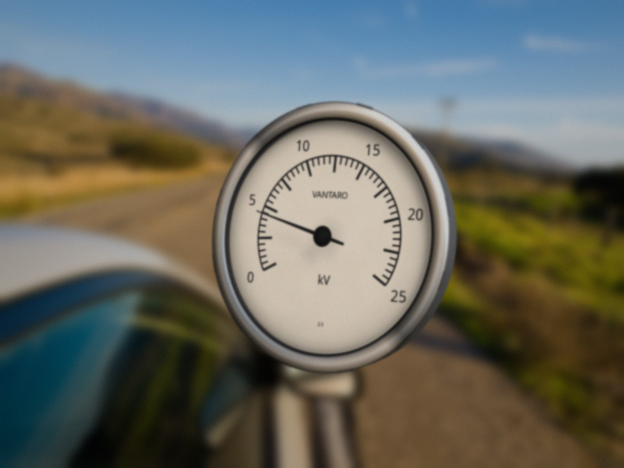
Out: 4.5 kV
